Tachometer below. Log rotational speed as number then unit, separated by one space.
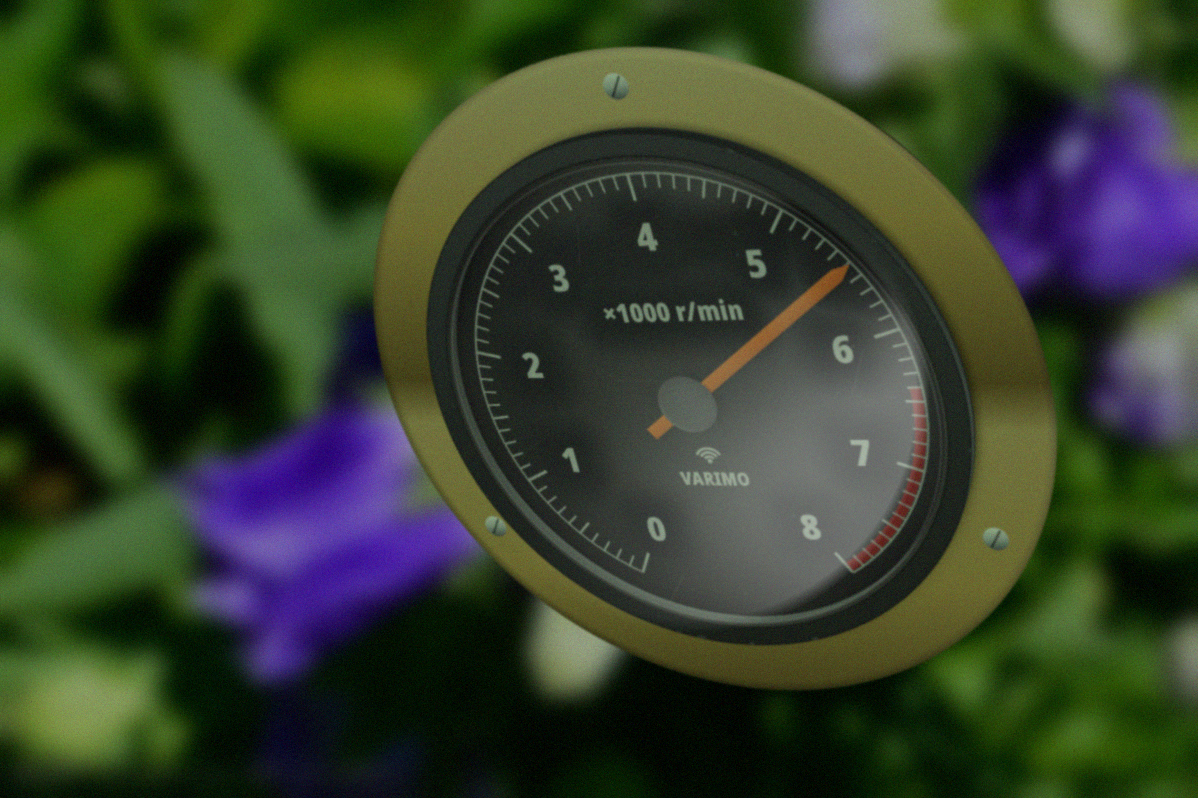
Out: 5500 rpm
